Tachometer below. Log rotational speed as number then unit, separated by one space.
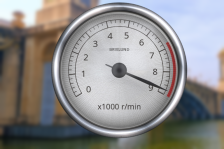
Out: 8800 rpm
